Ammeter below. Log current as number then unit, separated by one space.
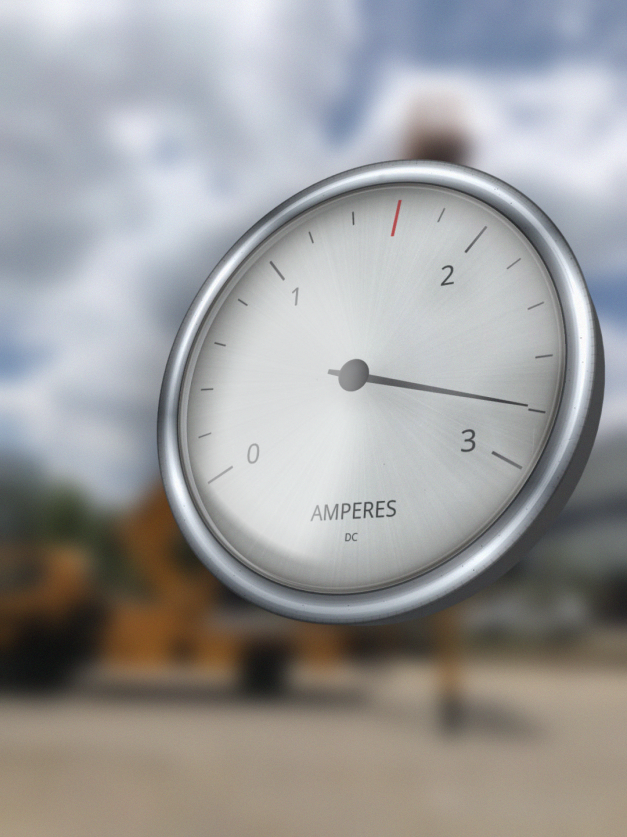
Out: 2.8 A
